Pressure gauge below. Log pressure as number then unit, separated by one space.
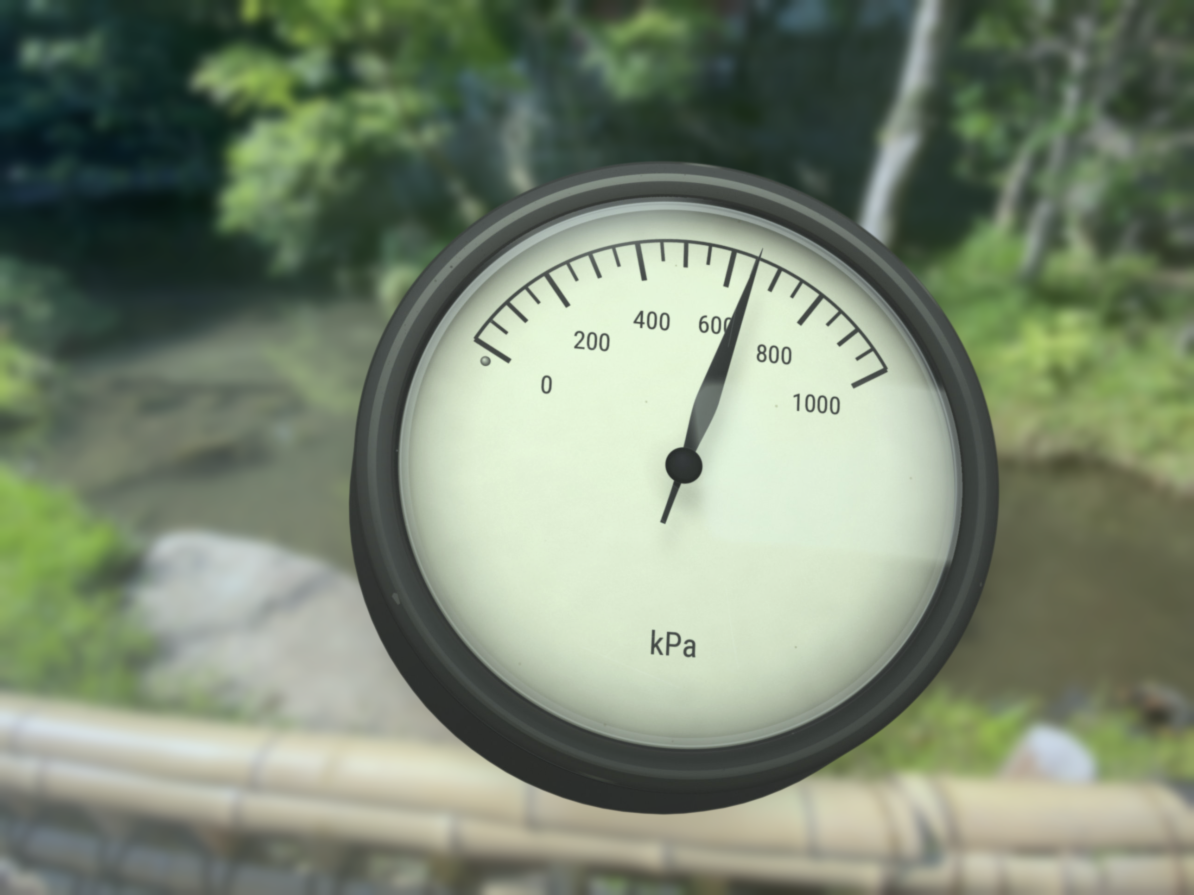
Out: 650 kPa
